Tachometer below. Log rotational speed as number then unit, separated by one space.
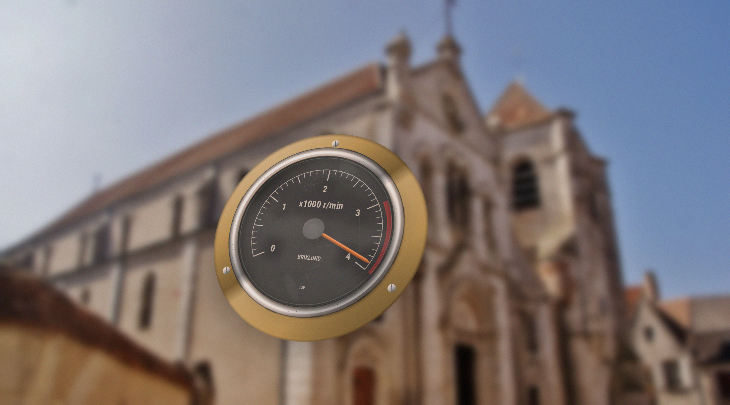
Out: 3900 rpm
